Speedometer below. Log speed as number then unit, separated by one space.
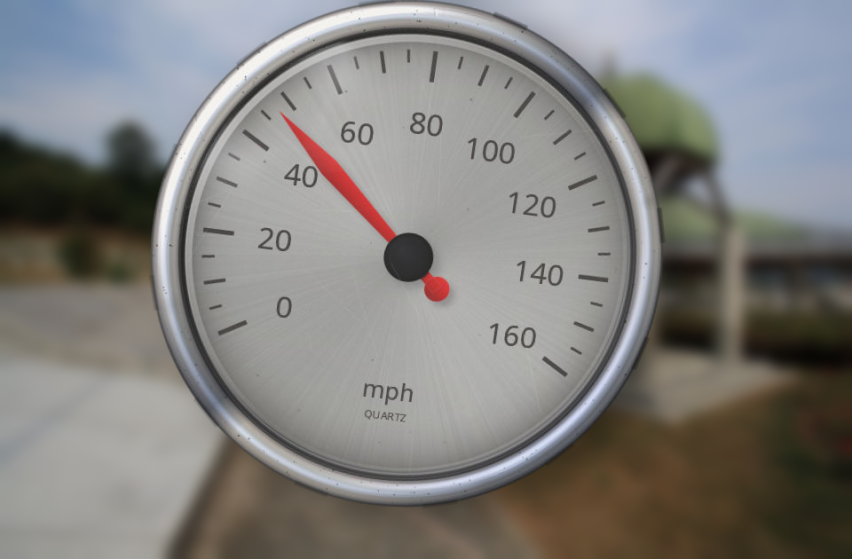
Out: 47.5 mph
